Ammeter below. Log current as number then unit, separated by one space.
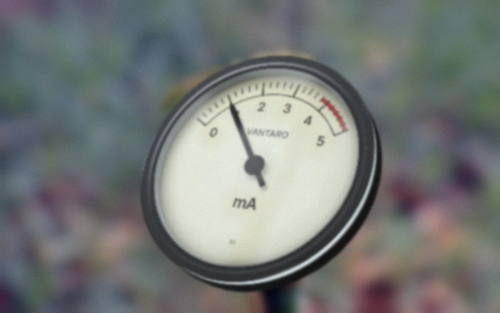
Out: 1 mA
